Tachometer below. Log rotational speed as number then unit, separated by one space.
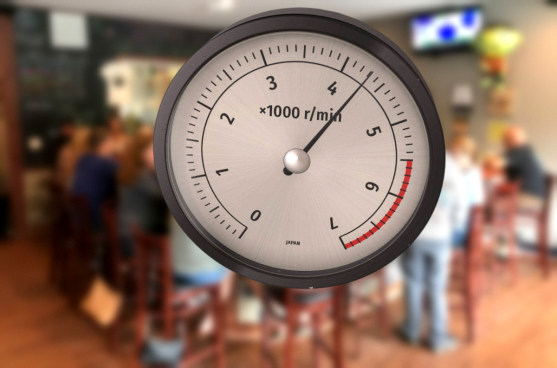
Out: 4300 rpm
